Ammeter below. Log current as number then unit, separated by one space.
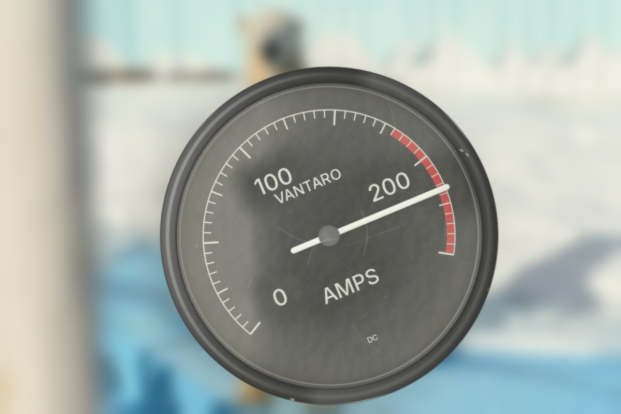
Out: 217.5 A
